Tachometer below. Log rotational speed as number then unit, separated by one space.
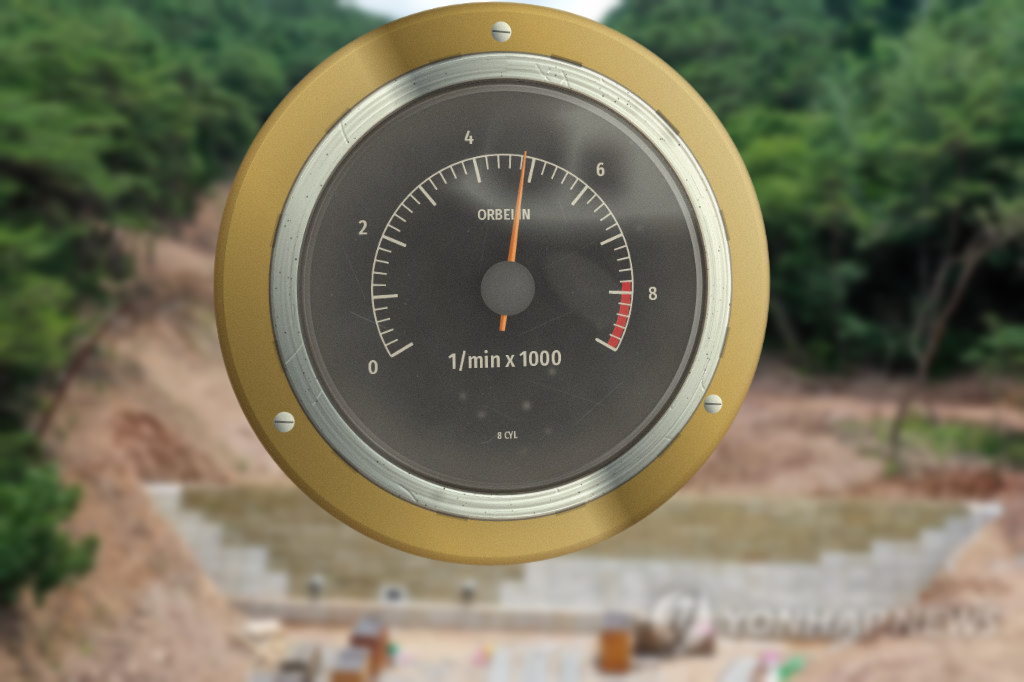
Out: 4800 rpm
